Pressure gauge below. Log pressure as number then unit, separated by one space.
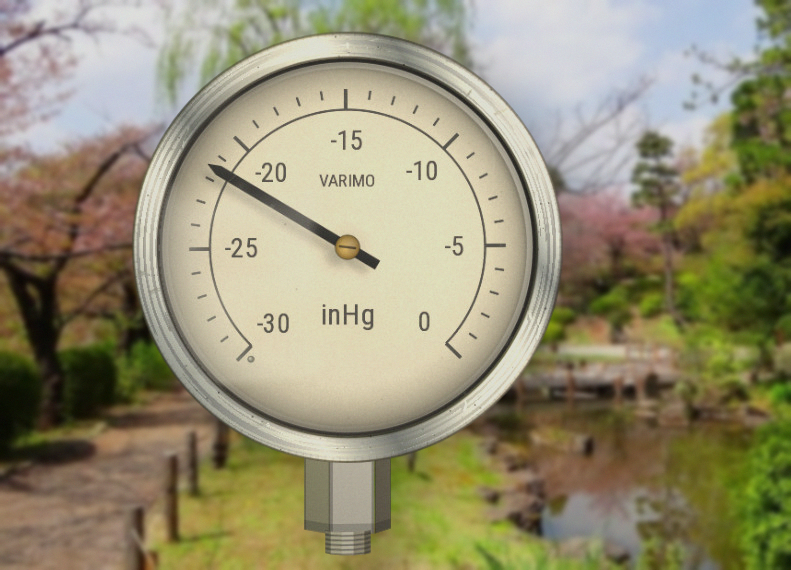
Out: -21.5 inHg
